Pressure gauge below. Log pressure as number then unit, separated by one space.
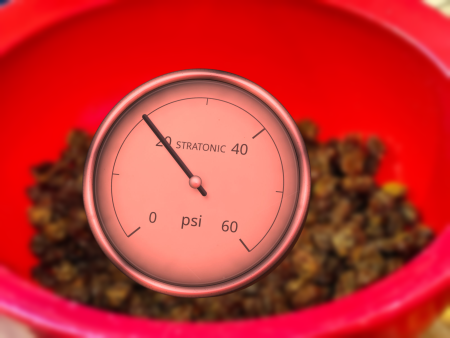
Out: 20 psi
